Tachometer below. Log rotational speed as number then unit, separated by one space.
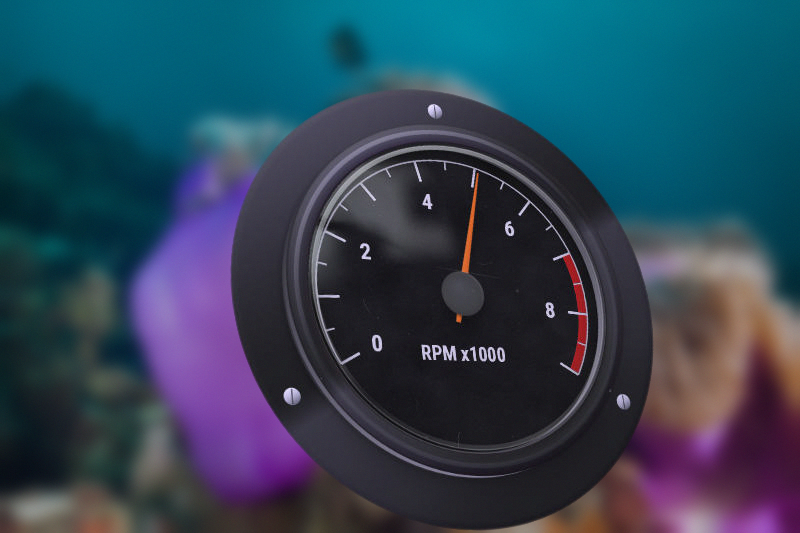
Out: 5000 rpm
